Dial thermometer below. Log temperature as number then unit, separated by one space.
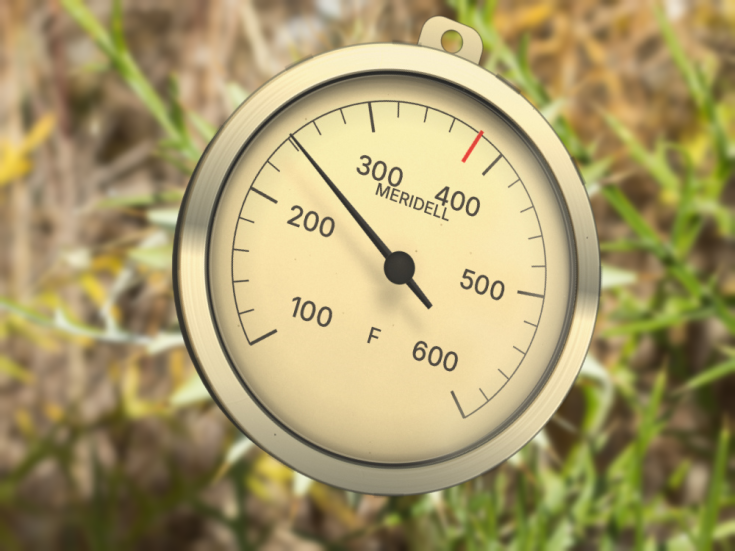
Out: 240 °F
